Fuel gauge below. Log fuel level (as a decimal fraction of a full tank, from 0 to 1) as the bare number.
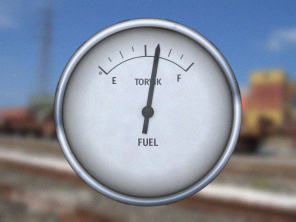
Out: 0.625
